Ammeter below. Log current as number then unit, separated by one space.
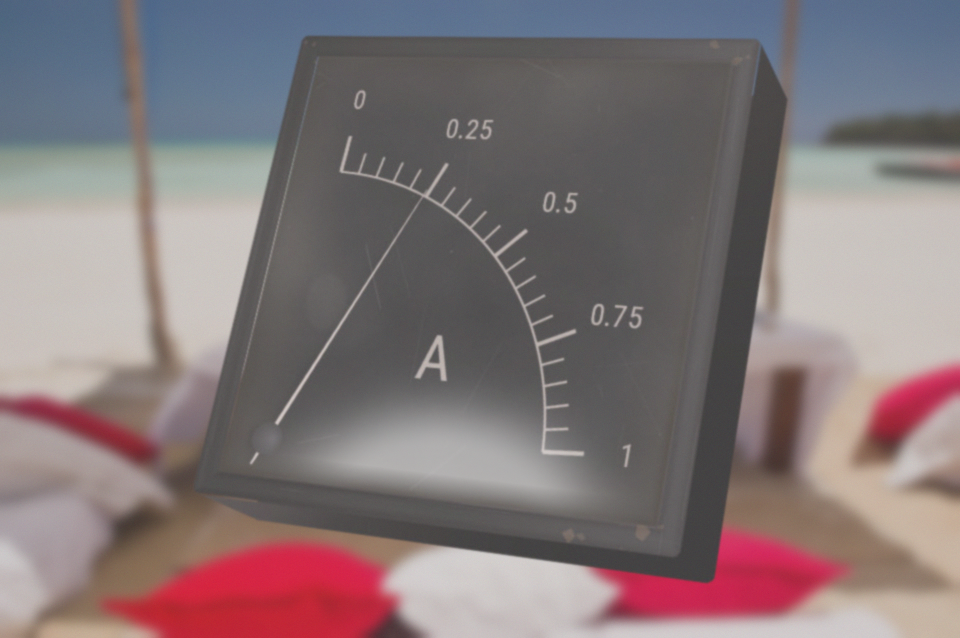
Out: 0.25 A
